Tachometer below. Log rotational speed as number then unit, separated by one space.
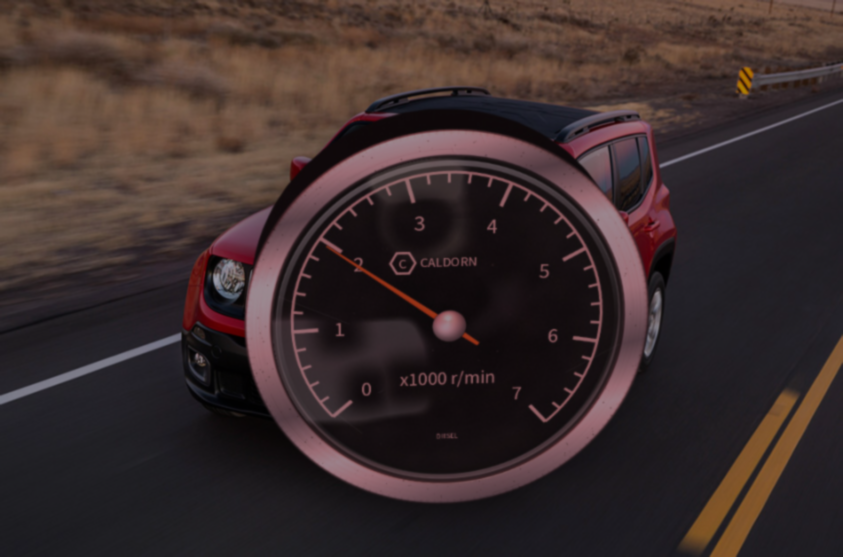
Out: 2000 rpm
